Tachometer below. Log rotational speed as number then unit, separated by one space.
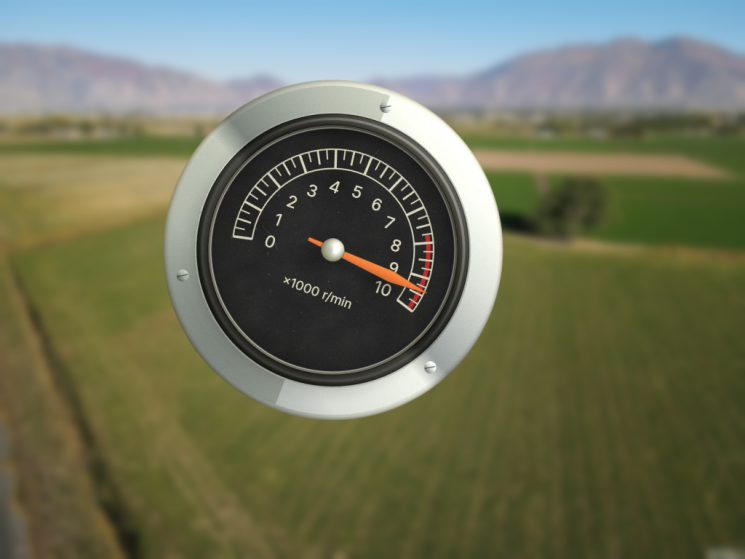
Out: 9375 rpm
